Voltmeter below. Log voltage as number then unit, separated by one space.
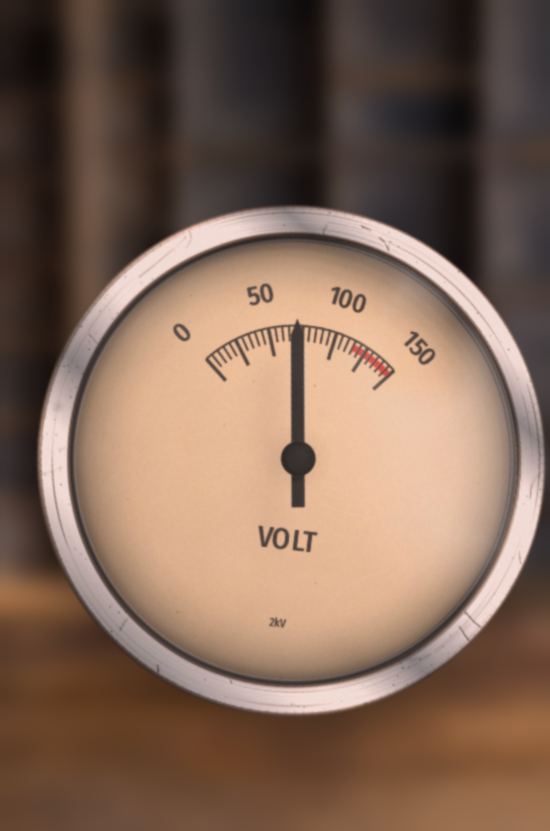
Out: 70 V
